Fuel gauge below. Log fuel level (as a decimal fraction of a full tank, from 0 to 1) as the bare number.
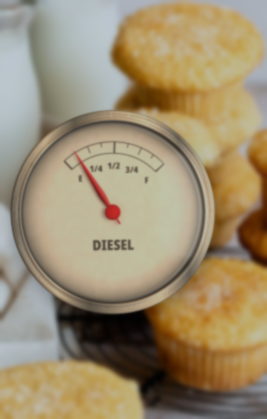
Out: 0.125
